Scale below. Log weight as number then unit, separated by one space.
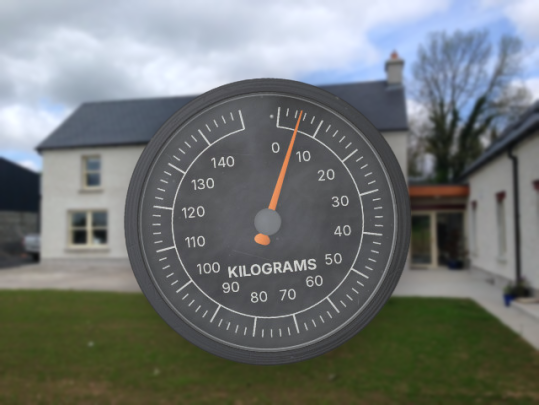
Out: 5 kg
